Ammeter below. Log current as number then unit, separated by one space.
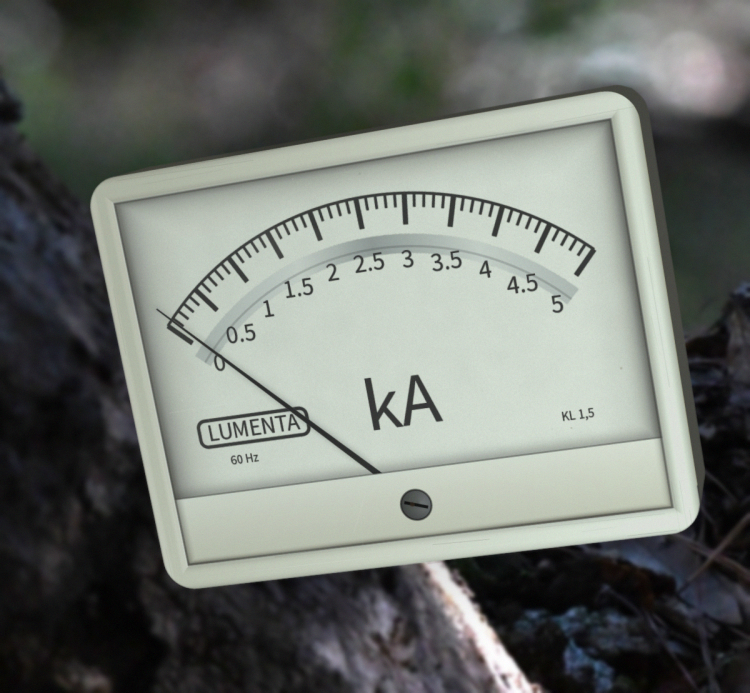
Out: 0.1 kA
